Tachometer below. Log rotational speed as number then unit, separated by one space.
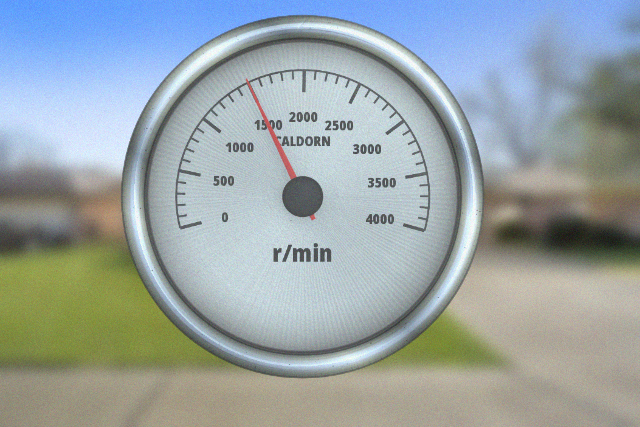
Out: 1500 rpm
